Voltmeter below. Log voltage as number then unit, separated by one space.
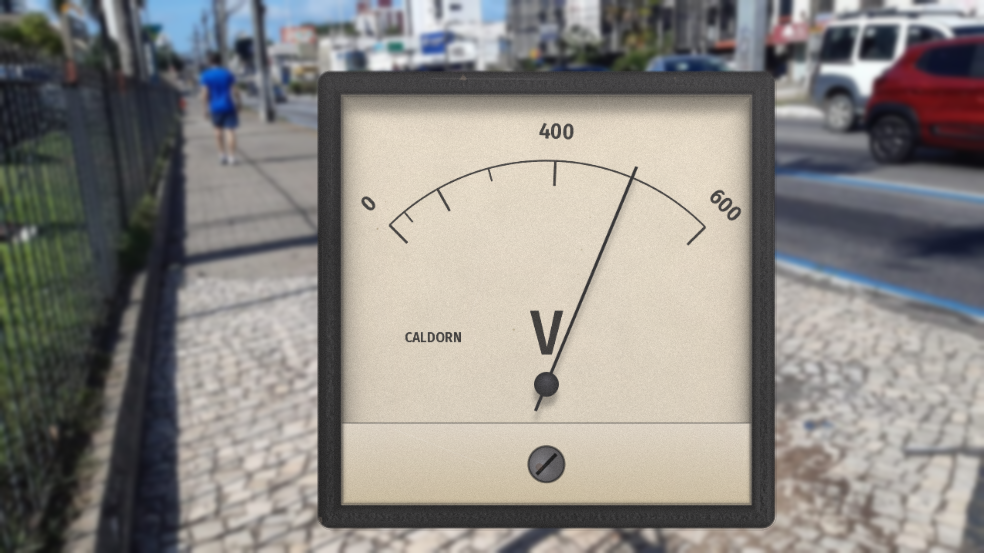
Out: 500 V
